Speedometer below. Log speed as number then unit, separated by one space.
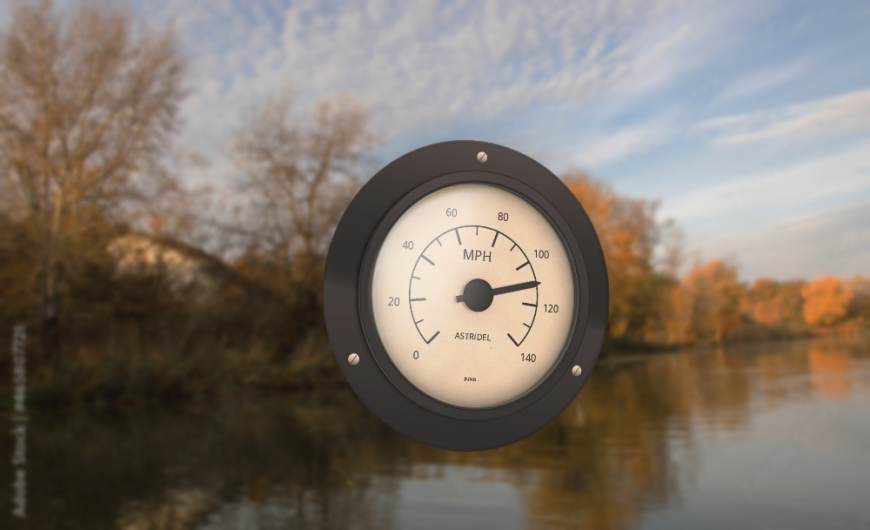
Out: 110 mph
